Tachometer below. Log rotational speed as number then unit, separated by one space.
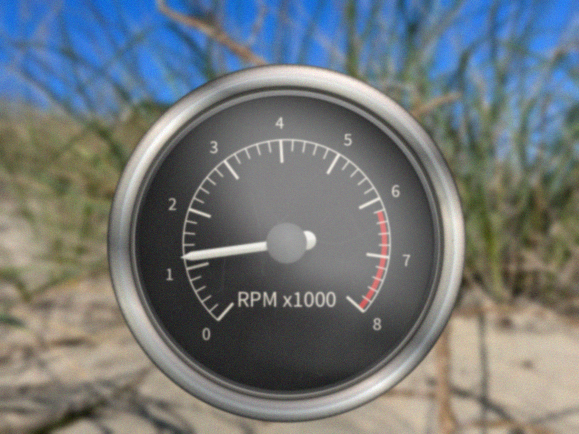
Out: 1200 rpm
